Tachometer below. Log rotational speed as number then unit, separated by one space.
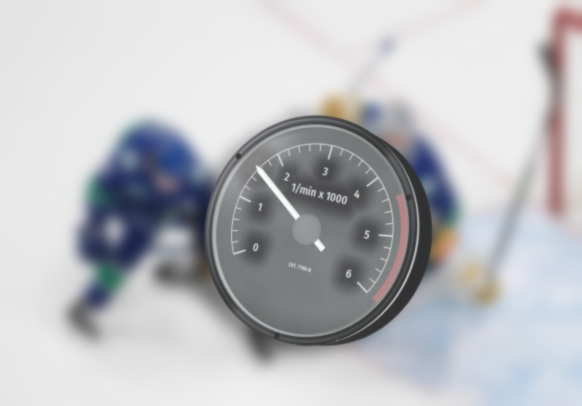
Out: 1600 rpm
